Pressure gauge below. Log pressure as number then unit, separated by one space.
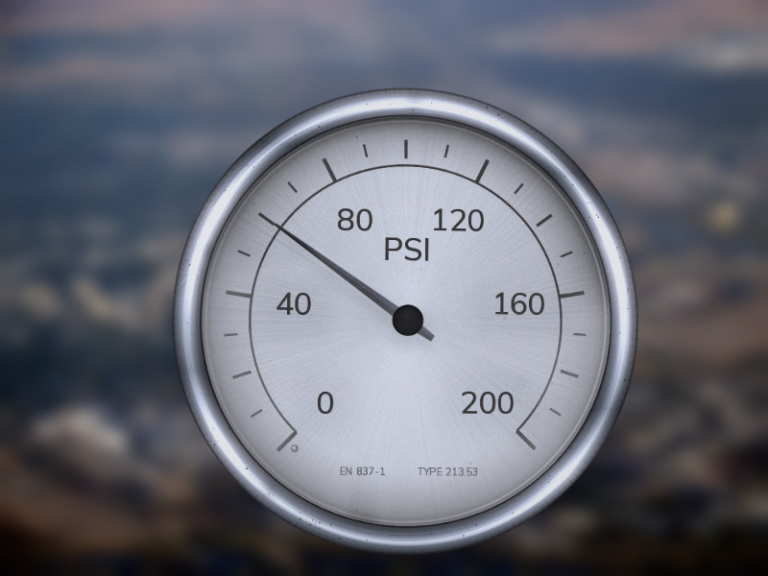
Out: 60 psi
